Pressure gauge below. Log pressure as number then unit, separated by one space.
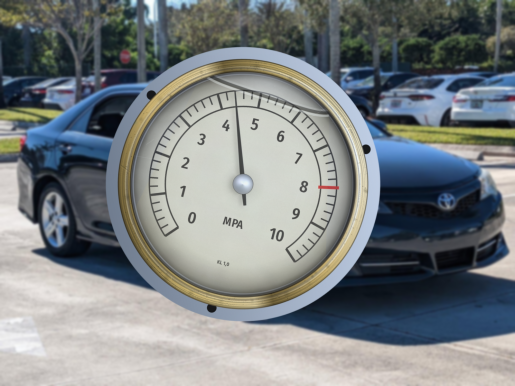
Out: 4.4 MPa
